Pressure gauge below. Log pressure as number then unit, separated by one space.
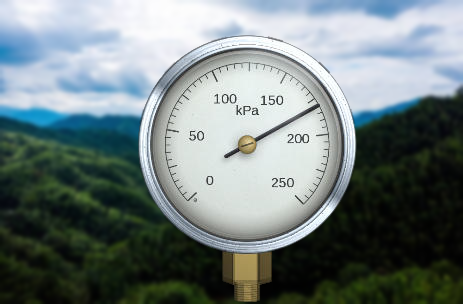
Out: 180 kPa
